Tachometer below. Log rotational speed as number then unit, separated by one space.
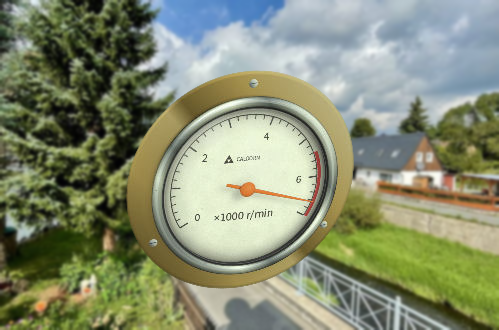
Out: 6600 rpm
